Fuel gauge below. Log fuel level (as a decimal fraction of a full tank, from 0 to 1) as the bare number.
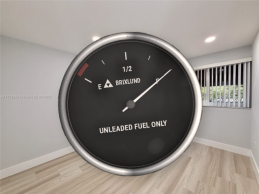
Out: 1
